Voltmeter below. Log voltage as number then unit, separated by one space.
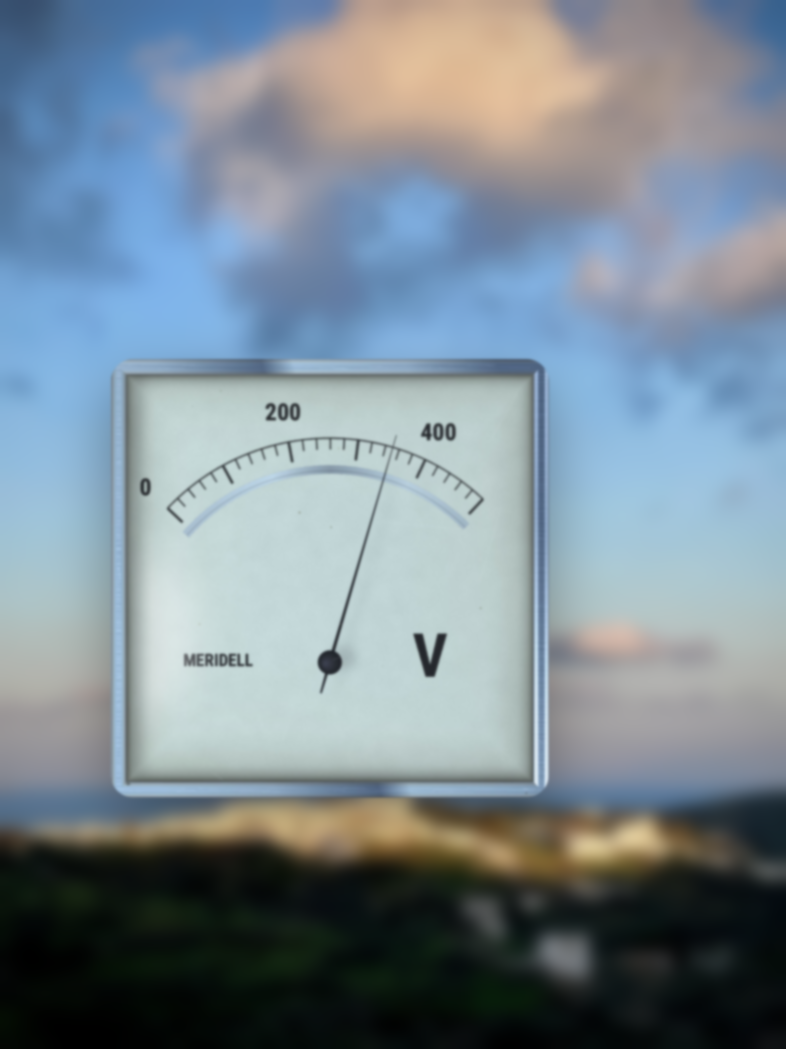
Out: 350 V
